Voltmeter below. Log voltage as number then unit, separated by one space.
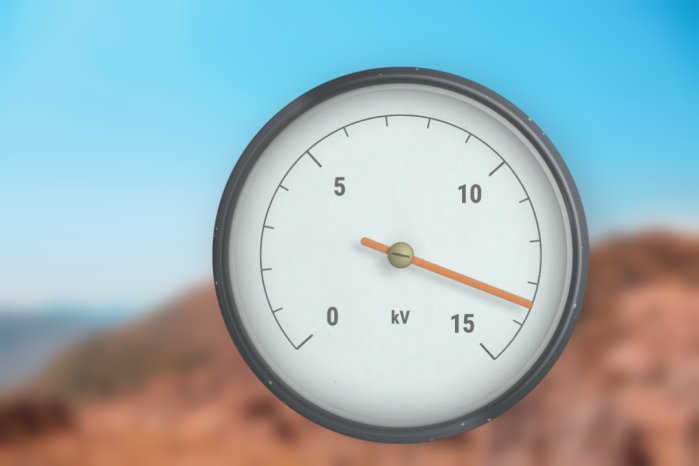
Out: 13.5 kV
